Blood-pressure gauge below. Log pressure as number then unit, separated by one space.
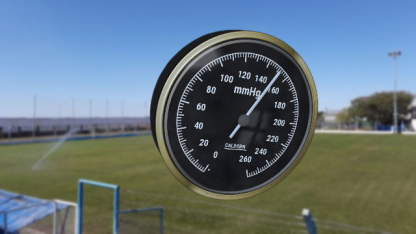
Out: 150 mmHg
